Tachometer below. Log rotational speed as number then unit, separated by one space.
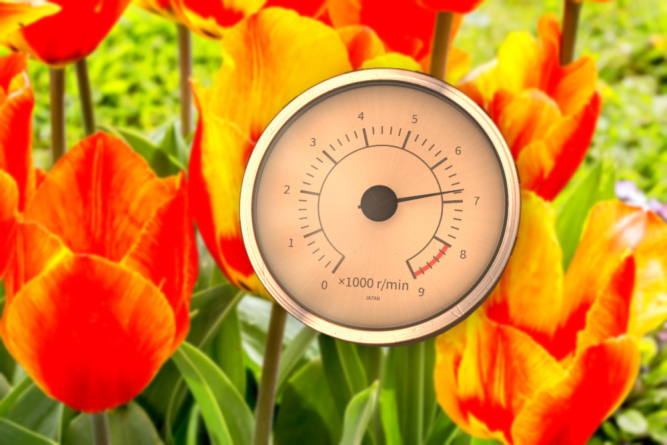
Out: 6800 rpm
